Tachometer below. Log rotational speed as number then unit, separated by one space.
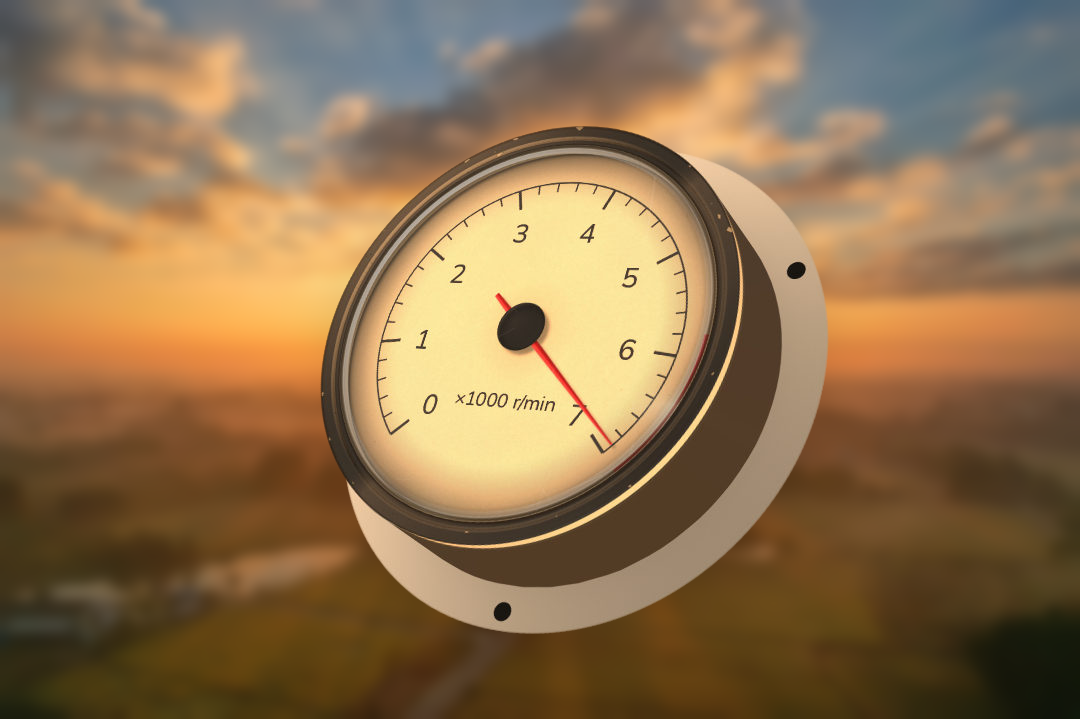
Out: 6900 rpm
